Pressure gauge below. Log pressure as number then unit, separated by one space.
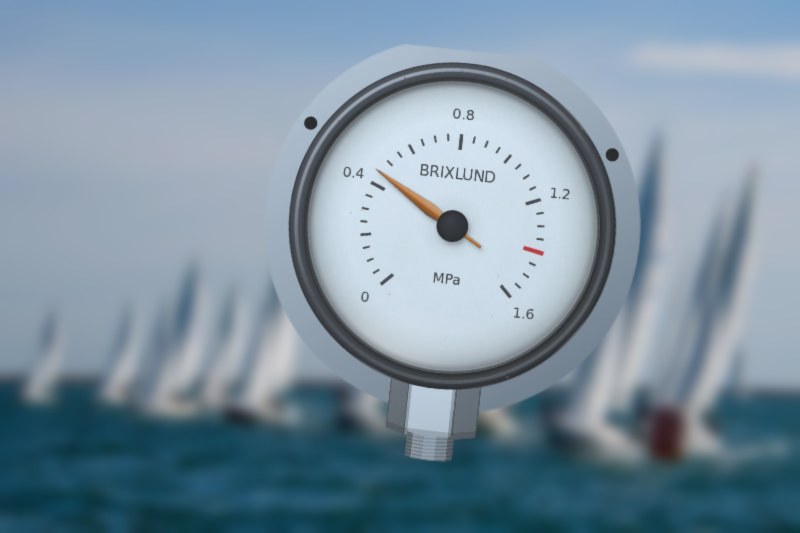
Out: 0.45 MPa
